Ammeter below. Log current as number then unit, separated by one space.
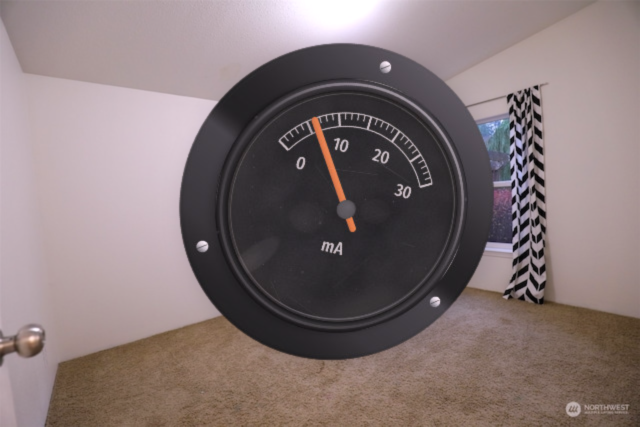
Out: 6 mA
